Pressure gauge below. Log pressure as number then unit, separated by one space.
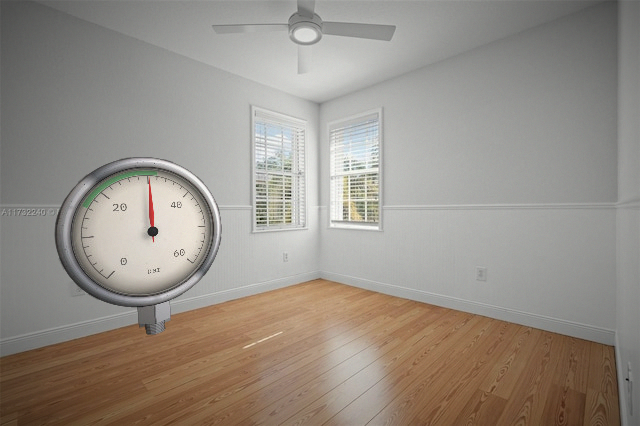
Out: 30 bar
